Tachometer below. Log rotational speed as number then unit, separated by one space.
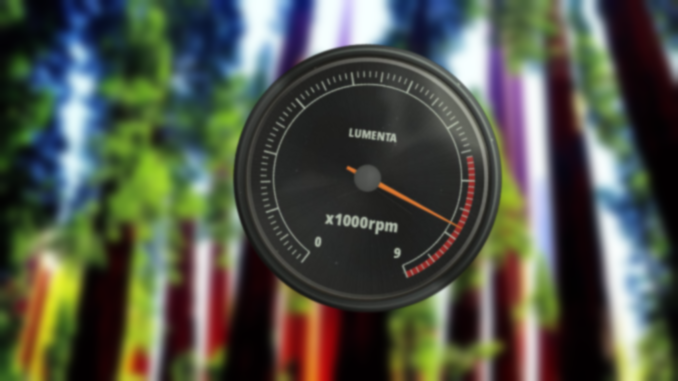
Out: 7800 rpm
